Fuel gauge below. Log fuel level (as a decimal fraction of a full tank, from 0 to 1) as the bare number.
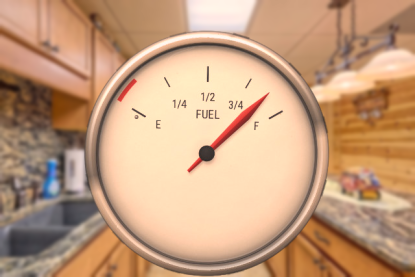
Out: 0.875
